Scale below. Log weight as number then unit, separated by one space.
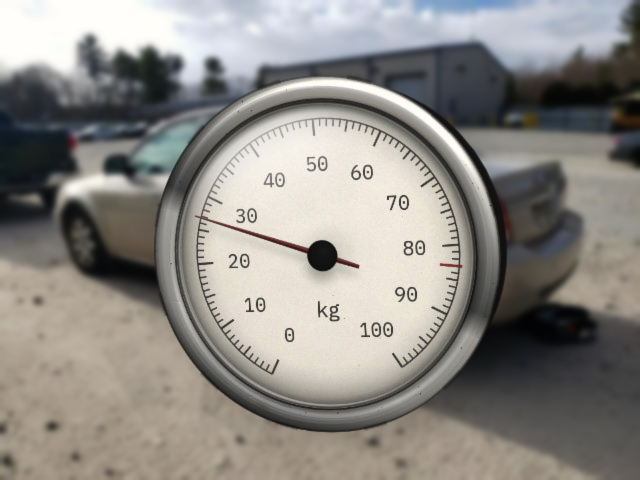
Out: 27 kg
